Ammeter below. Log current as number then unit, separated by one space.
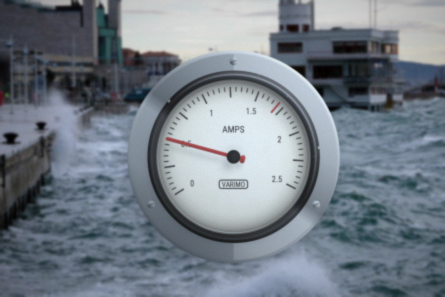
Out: 0.5 A
